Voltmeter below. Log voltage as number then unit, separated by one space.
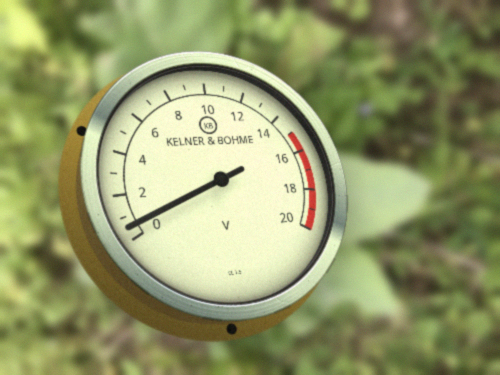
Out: 0.5 V
